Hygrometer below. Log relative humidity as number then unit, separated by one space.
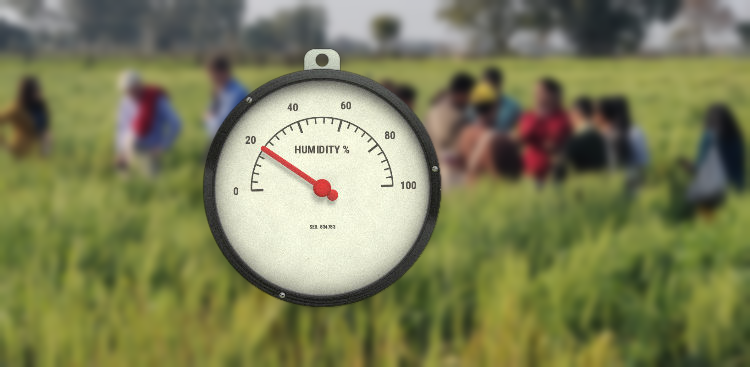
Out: 20 %
